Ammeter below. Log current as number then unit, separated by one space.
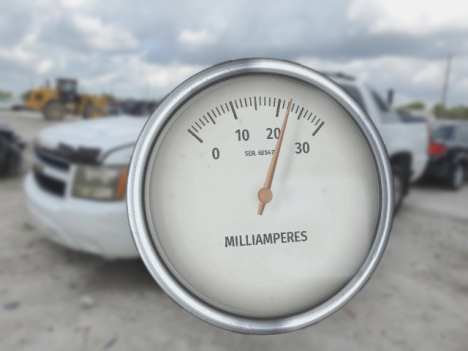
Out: 22 mA
